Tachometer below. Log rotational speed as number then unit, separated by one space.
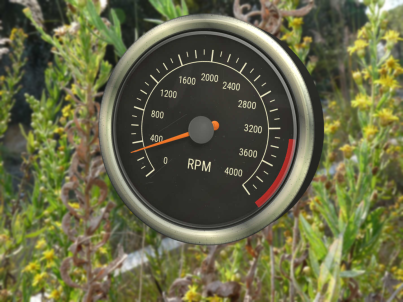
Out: 300 rpm
